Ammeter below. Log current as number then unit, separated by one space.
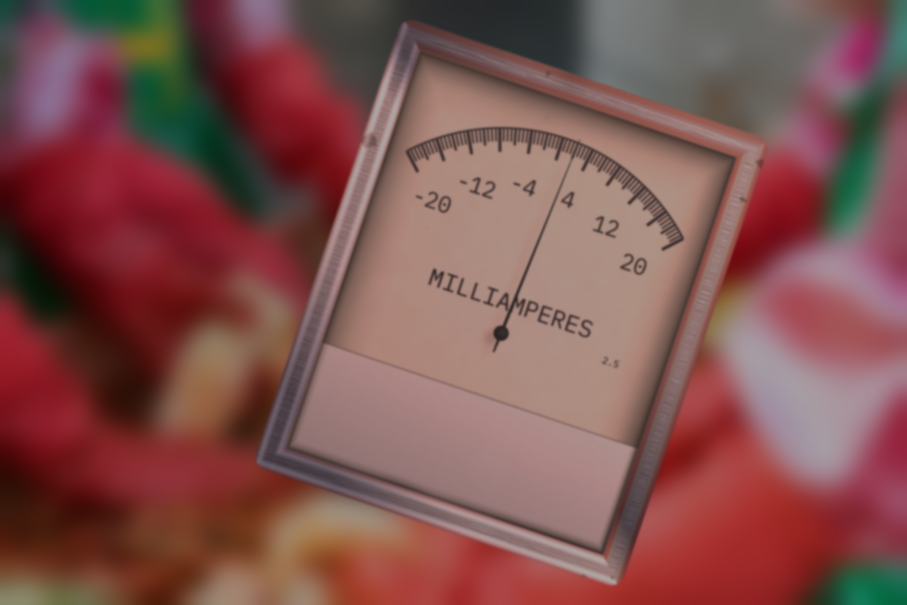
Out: 2 mA
